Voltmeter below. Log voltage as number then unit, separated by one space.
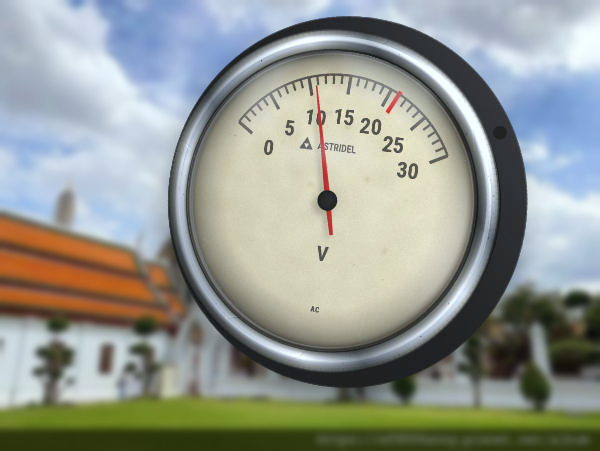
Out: 11 V
